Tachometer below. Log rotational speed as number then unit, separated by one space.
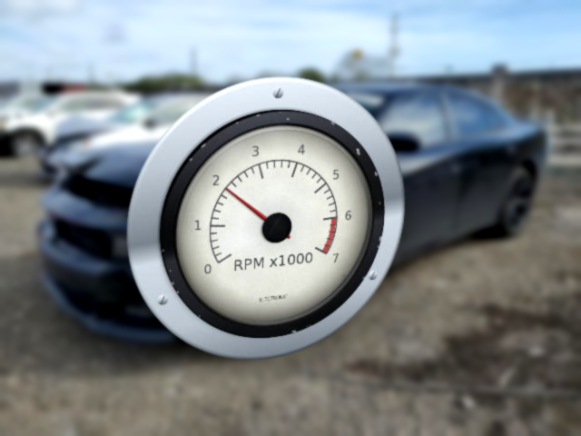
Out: 2000 rpm
